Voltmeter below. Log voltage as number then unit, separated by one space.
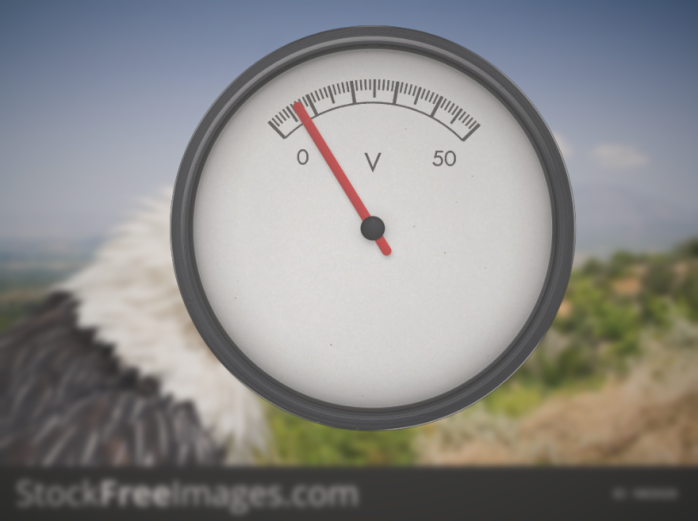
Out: 7 V
